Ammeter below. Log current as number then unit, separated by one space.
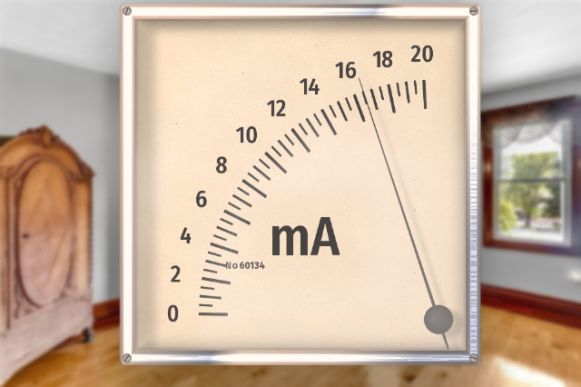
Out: 16.5 mA
